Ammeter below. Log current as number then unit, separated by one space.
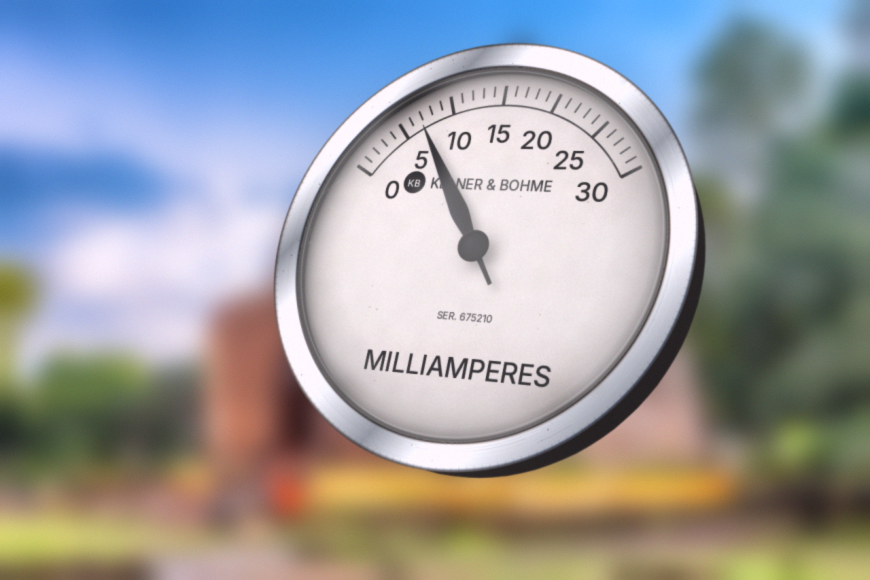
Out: 7 mA
